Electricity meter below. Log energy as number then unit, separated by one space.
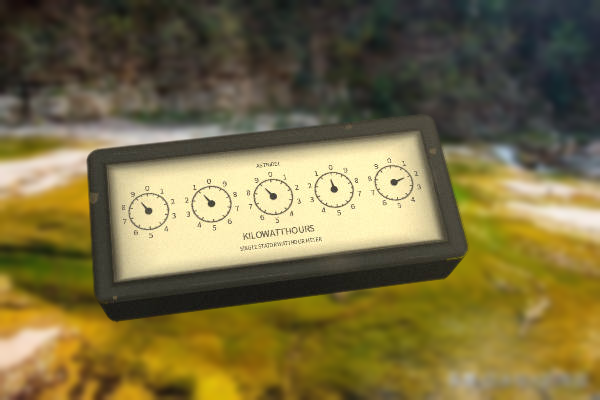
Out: 90902 kWh
